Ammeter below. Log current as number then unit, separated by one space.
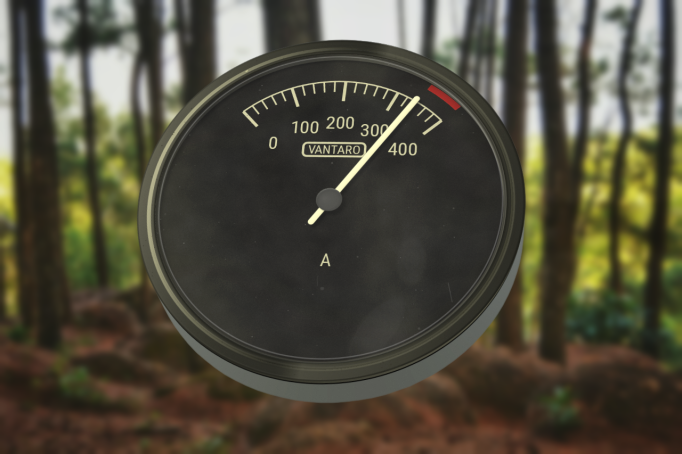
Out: 340 A
